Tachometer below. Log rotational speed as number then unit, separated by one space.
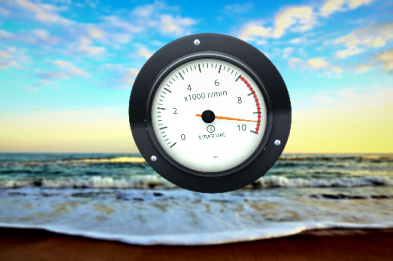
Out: 9400 rpm
